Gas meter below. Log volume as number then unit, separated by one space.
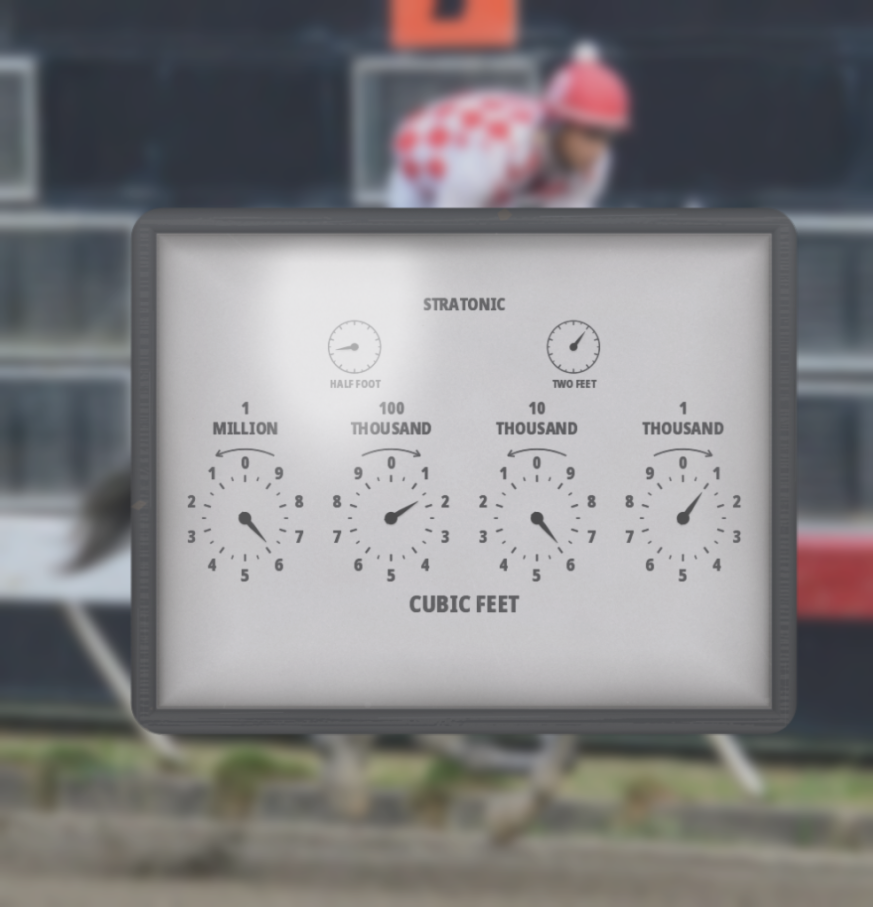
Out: 616100 ft³
